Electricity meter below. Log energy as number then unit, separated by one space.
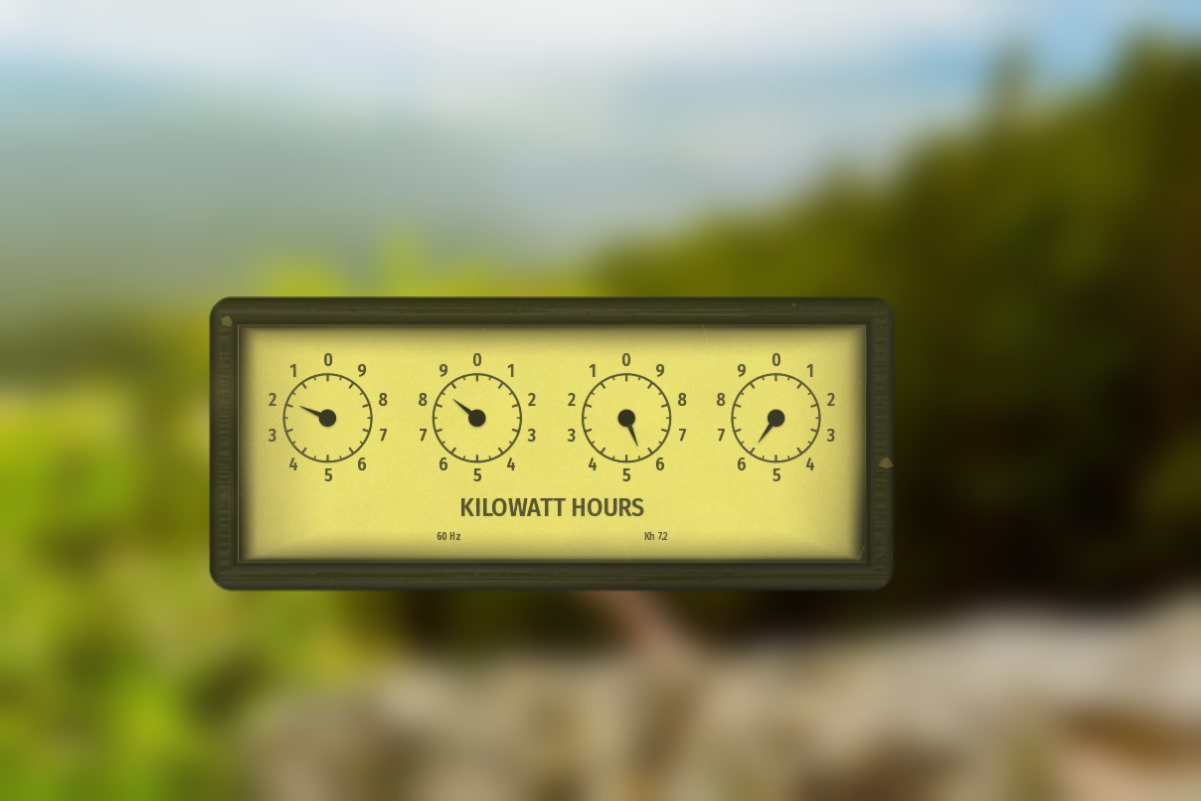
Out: 1856 kWh
